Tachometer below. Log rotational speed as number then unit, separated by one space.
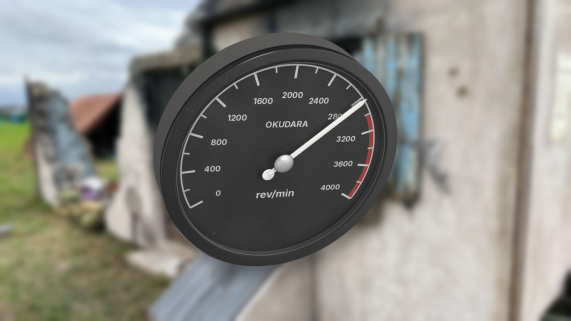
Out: 2800 rpm
